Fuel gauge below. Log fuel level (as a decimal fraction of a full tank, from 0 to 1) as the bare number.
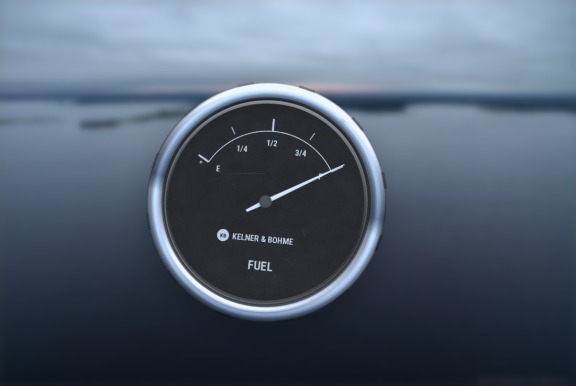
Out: 1
